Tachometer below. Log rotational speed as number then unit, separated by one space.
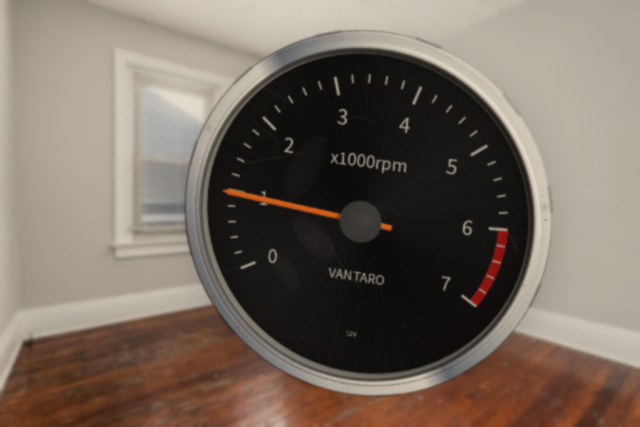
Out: 1000 rpm
